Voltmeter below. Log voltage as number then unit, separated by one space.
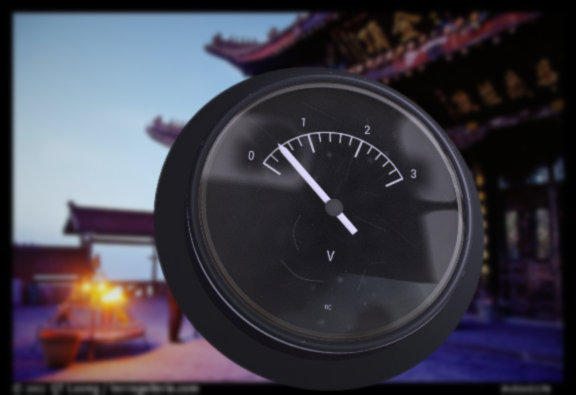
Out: 0.4 V
